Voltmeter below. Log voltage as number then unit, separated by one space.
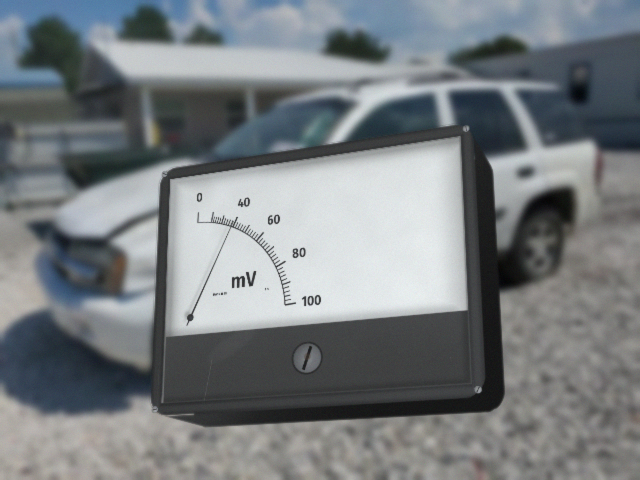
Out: 40 mV
